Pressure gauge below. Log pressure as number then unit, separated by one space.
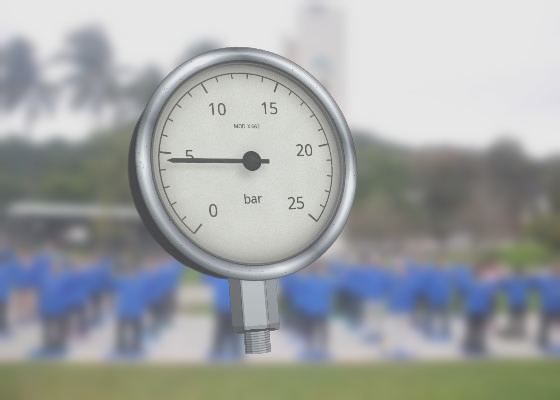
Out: 4.5 bar
